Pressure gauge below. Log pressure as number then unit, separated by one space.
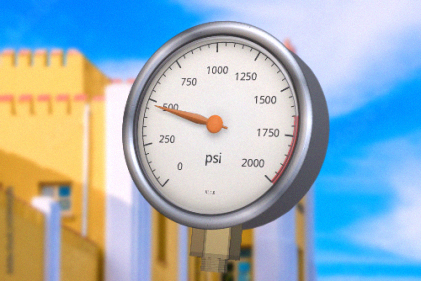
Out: 475 psi
